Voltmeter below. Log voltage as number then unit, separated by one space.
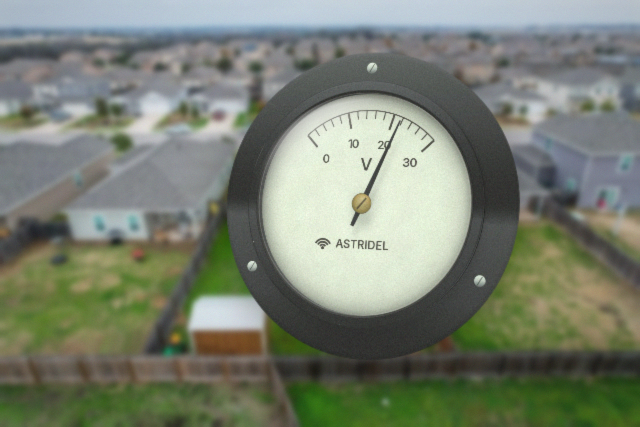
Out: 22 V
